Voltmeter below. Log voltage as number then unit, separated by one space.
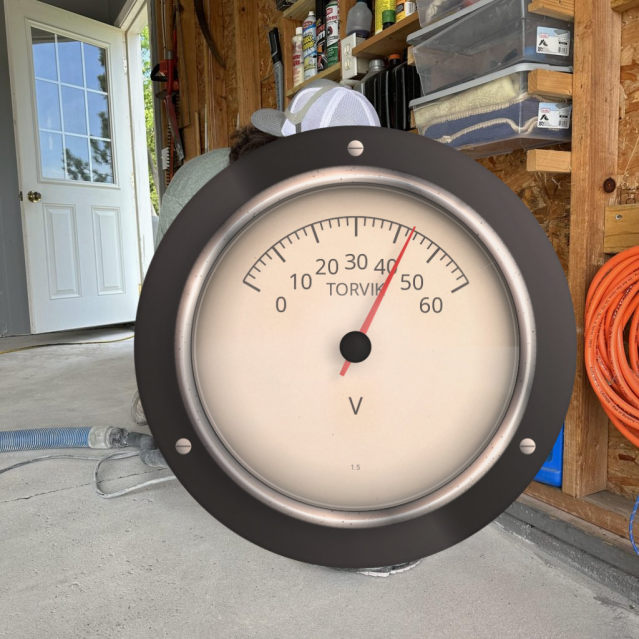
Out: 43 V
